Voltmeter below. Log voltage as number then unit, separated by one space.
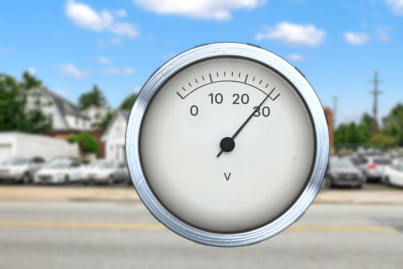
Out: 28 V
